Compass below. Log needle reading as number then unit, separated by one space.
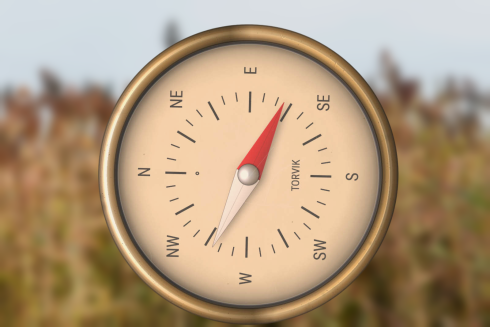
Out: 115 °
